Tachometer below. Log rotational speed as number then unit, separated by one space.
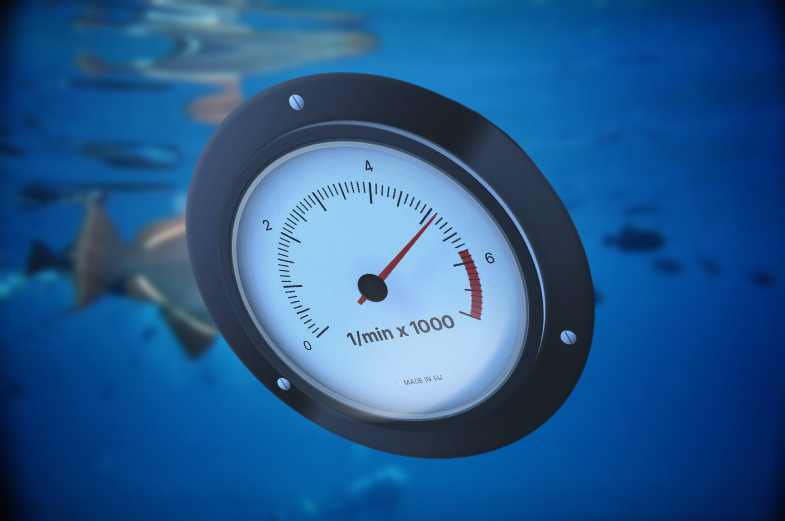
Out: 5100 rpm
